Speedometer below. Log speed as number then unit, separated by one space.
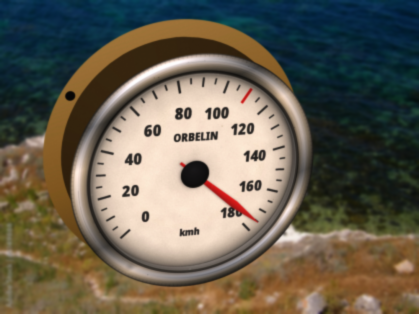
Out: 175 km/h
